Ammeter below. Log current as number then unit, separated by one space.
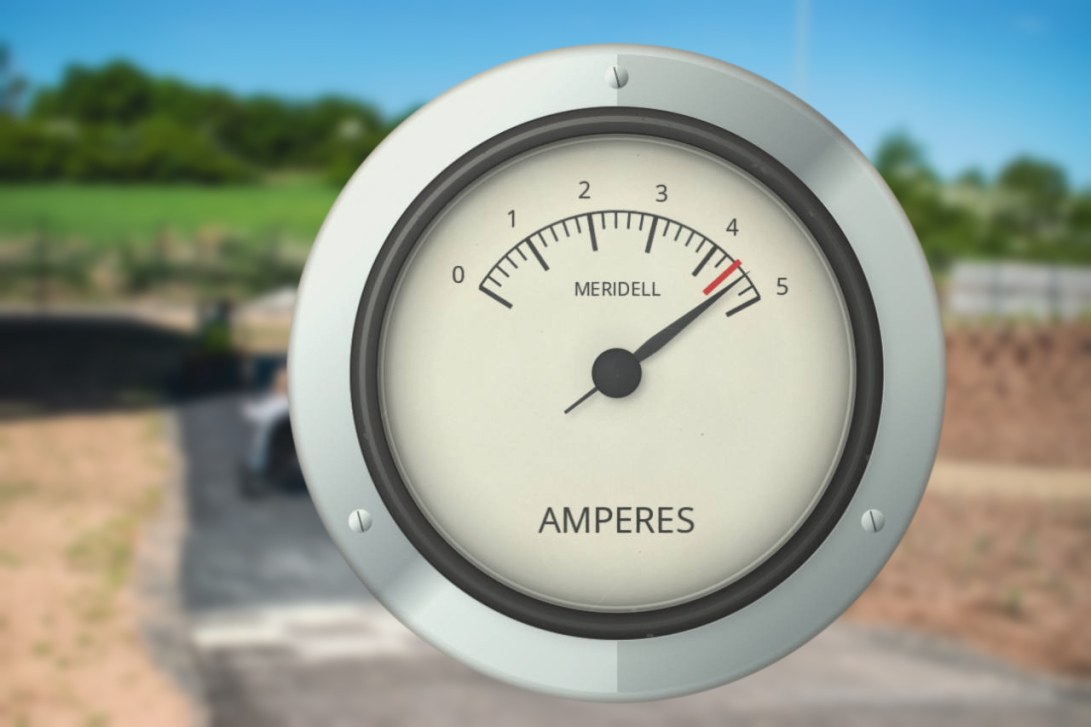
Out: 4.6 A
